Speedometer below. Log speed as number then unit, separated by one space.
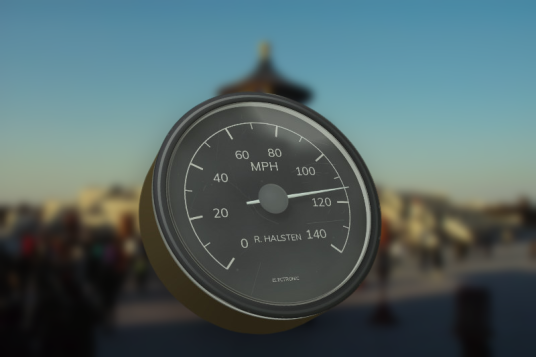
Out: 115 mph
